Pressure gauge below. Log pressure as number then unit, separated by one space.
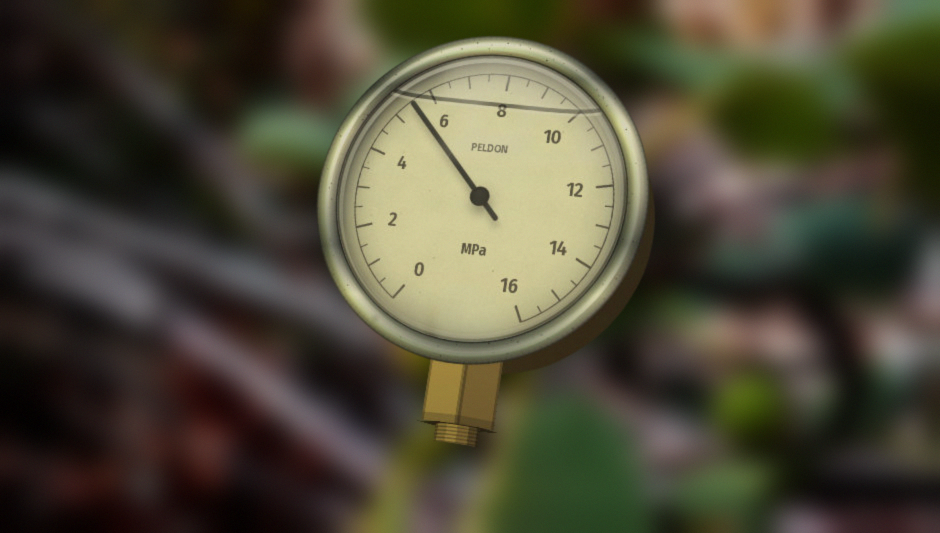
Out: 5.5 MPa
